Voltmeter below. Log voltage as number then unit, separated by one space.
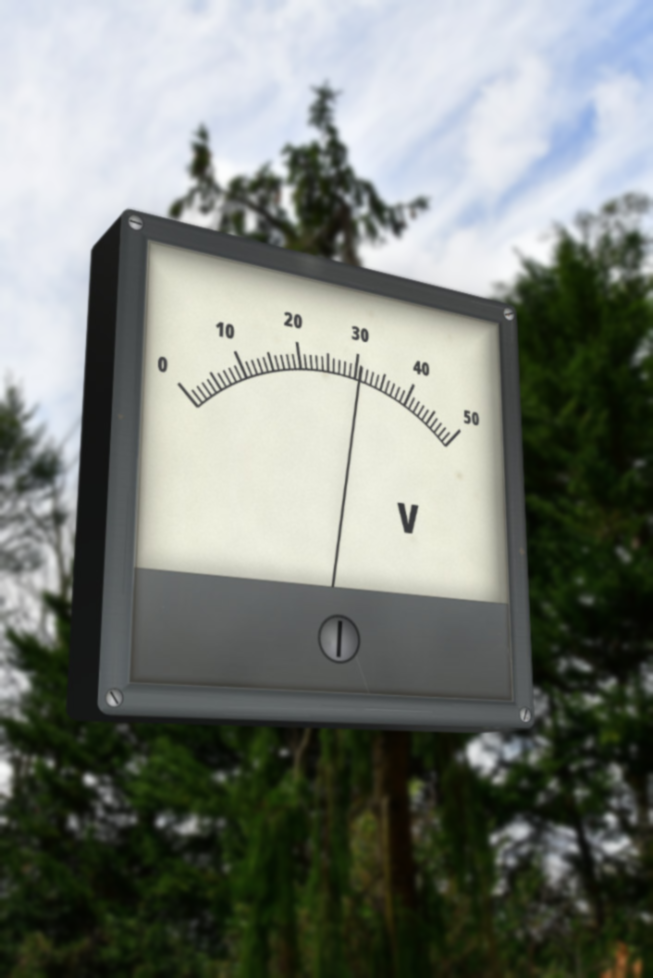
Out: 30 V
